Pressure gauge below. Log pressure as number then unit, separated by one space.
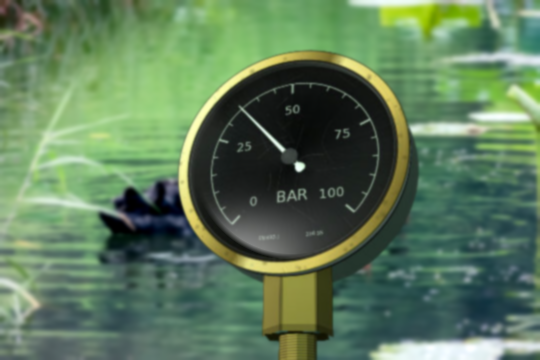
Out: 35 bar
